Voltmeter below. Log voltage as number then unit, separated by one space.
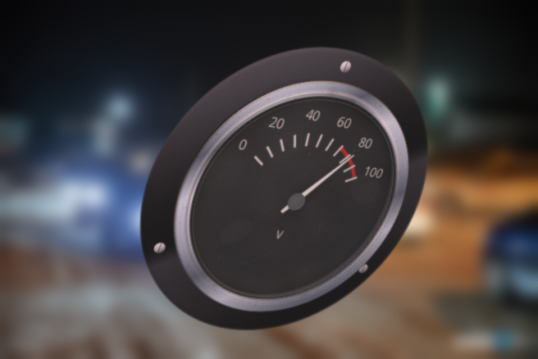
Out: 80 V
